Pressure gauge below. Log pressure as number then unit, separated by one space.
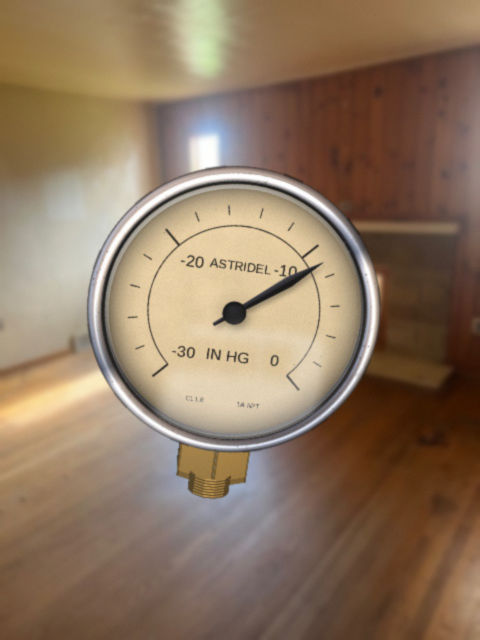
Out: -9 inHg
